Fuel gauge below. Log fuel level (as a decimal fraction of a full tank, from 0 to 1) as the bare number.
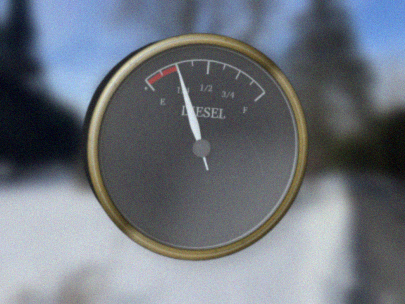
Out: 0.25
